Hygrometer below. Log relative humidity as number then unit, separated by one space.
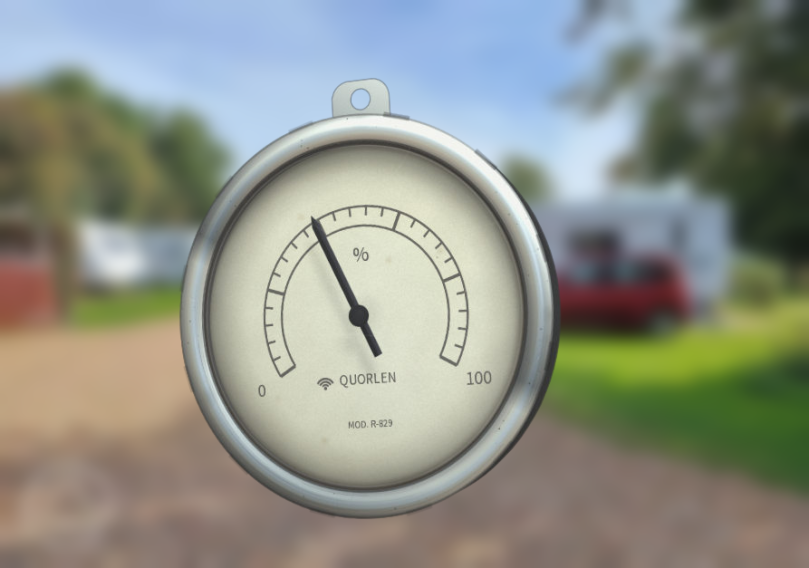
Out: 40 %
